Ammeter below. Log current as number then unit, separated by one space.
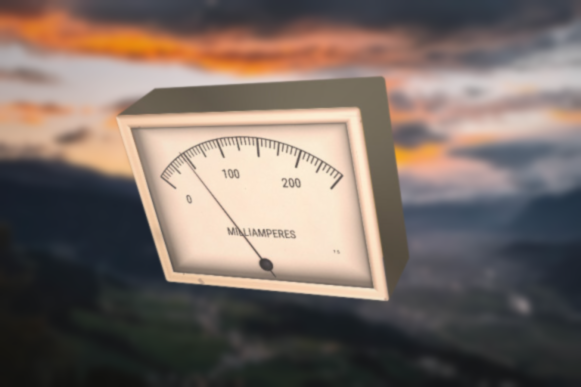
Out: 50 mA
